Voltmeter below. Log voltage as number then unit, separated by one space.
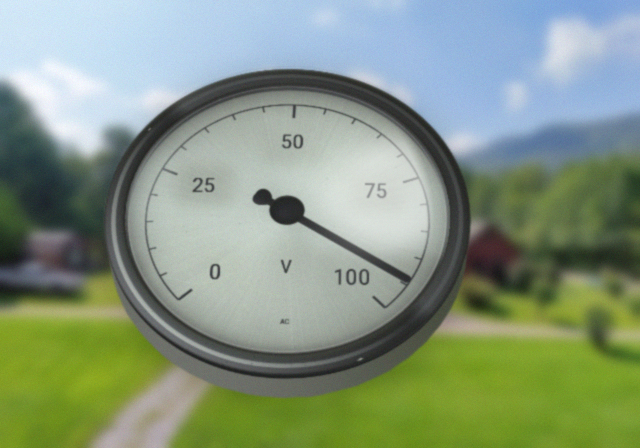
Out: 95 V
